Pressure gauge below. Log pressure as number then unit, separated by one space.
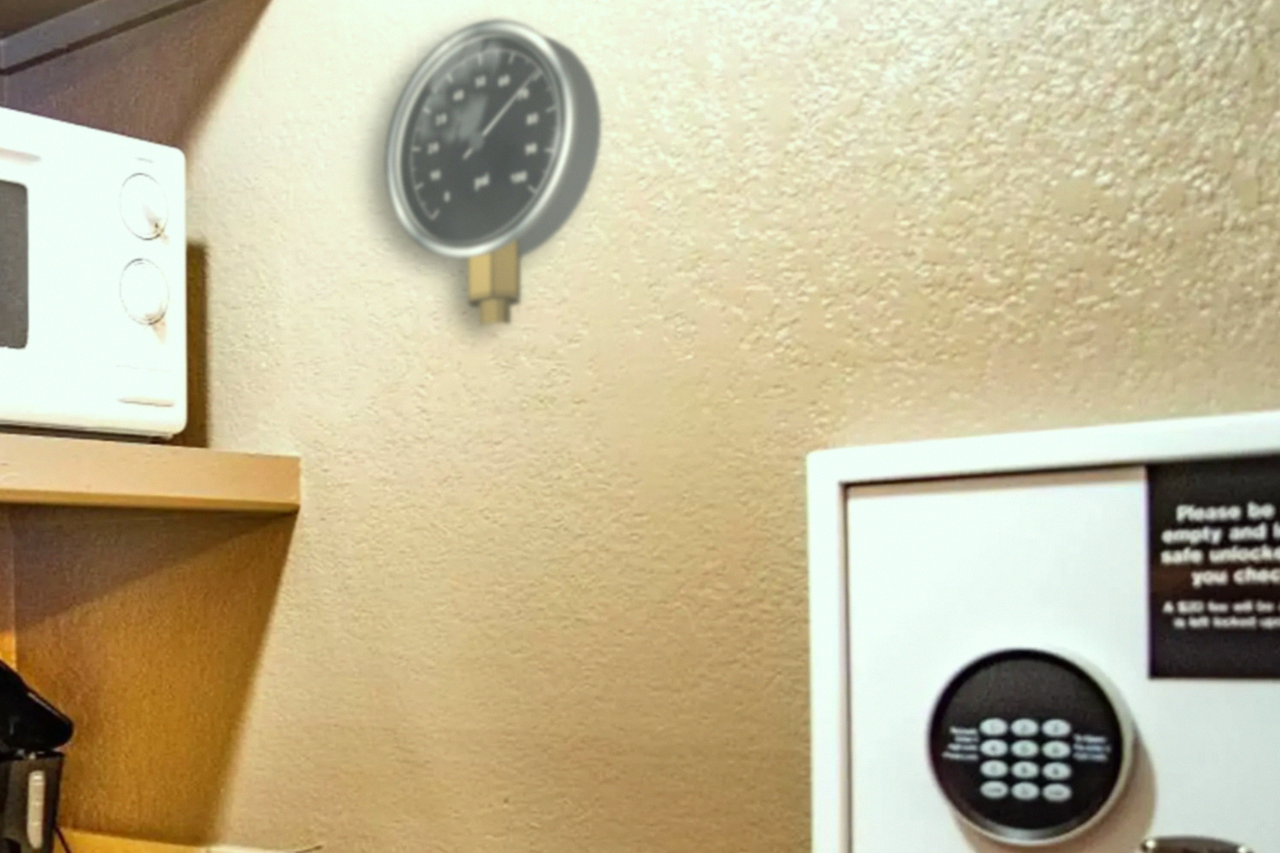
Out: 70 psi
